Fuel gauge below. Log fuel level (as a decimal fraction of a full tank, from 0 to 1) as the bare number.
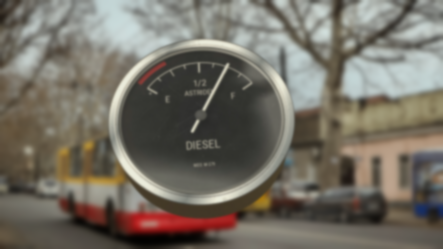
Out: 0.75
